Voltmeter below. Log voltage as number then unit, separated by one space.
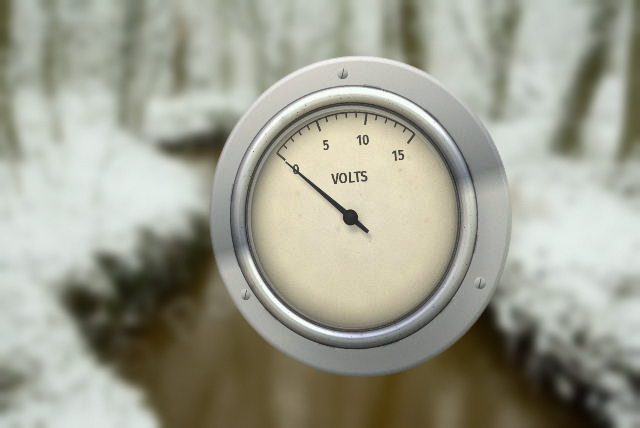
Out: 0 V
